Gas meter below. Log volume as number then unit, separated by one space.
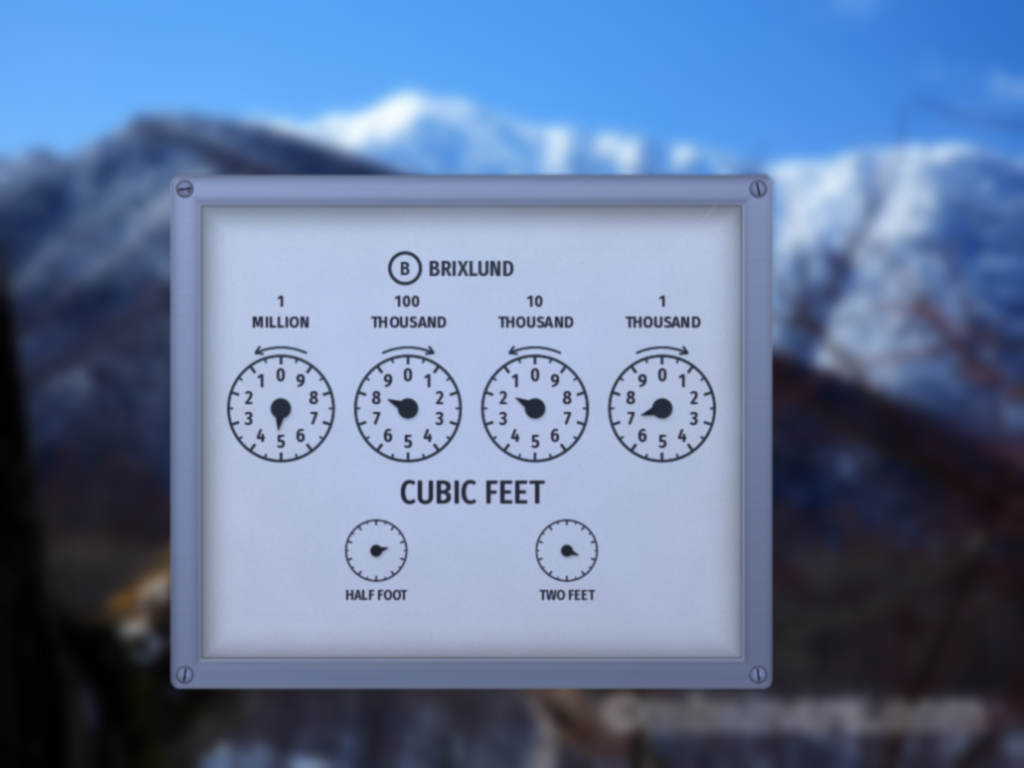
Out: 481700 ft³
